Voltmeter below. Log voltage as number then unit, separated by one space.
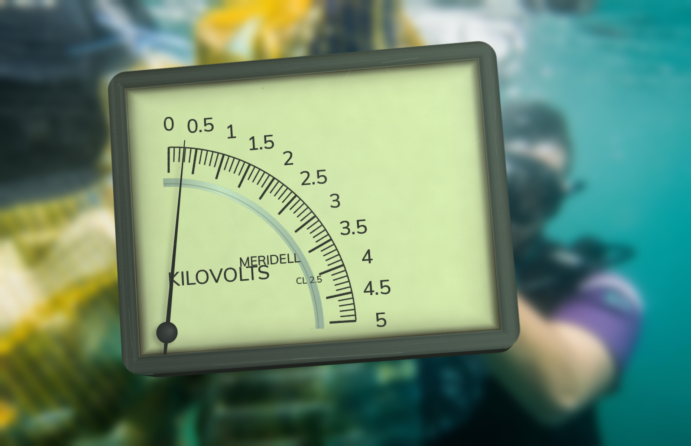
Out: 0.3 kV
